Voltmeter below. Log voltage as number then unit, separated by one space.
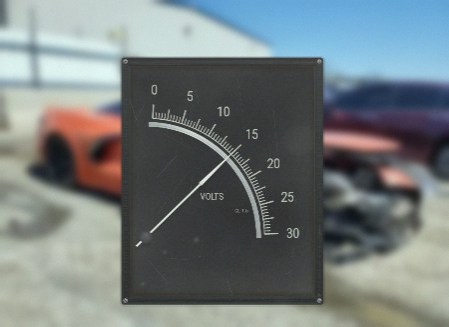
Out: 15 V
